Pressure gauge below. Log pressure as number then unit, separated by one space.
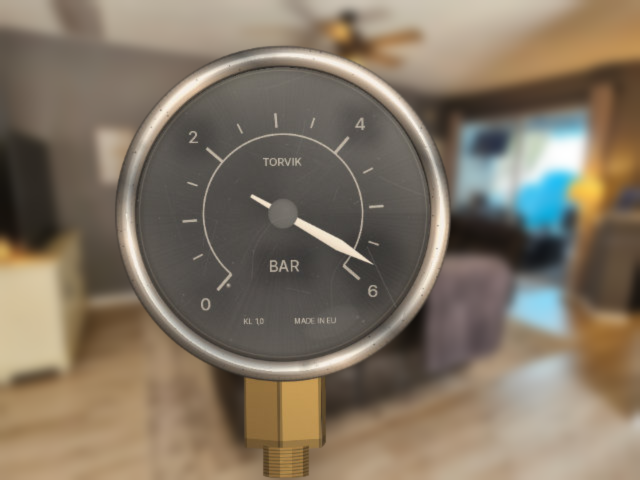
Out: 5.75 bar
